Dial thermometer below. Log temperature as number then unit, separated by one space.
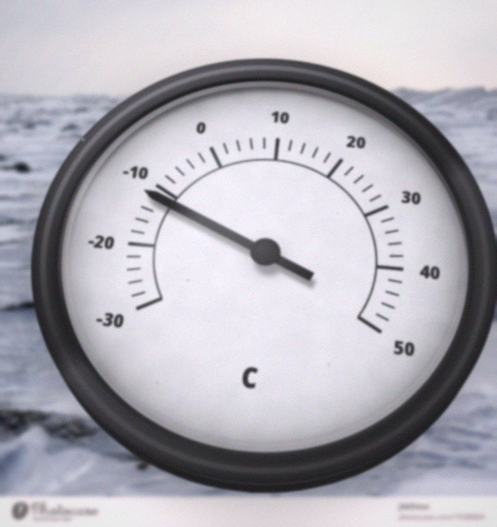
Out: -12 °C
